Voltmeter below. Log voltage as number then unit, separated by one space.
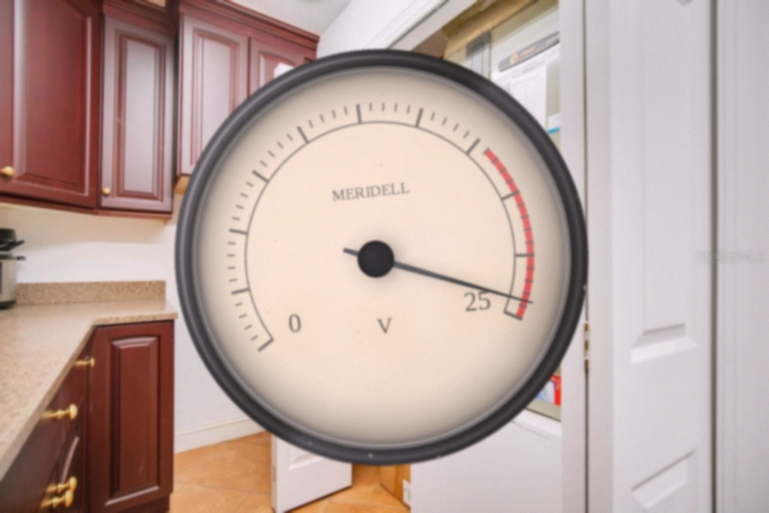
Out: 24.25 V
